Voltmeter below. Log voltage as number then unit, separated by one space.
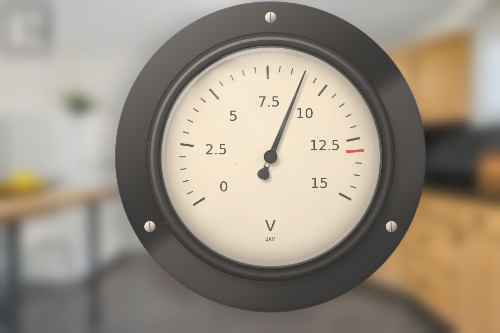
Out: 9 V
